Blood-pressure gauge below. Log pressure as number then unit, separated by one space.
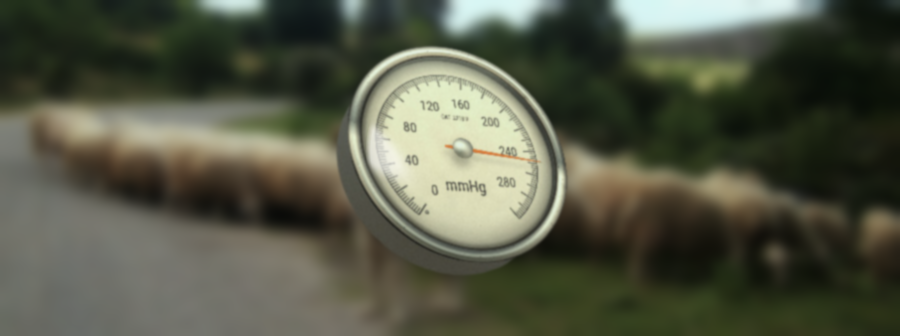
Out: 250 mmHg
